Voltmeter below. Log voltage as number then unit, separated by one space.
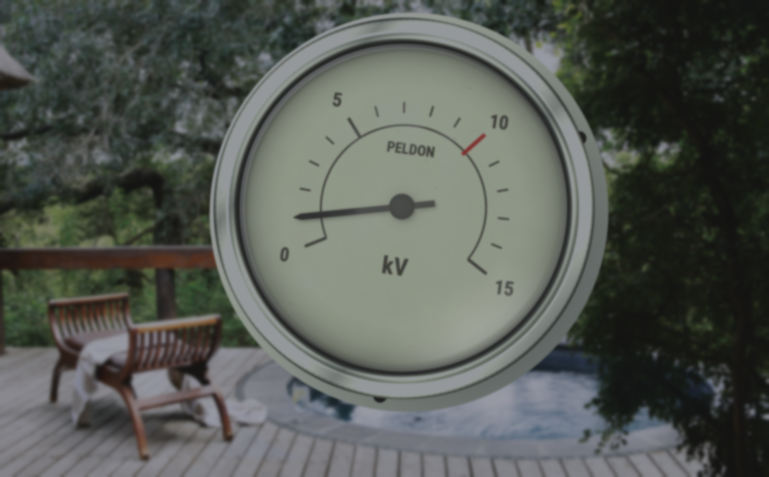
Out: 1 kV
